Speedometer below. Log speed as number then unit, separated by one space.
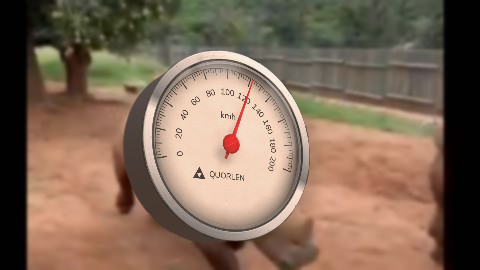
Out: 120 km/h
